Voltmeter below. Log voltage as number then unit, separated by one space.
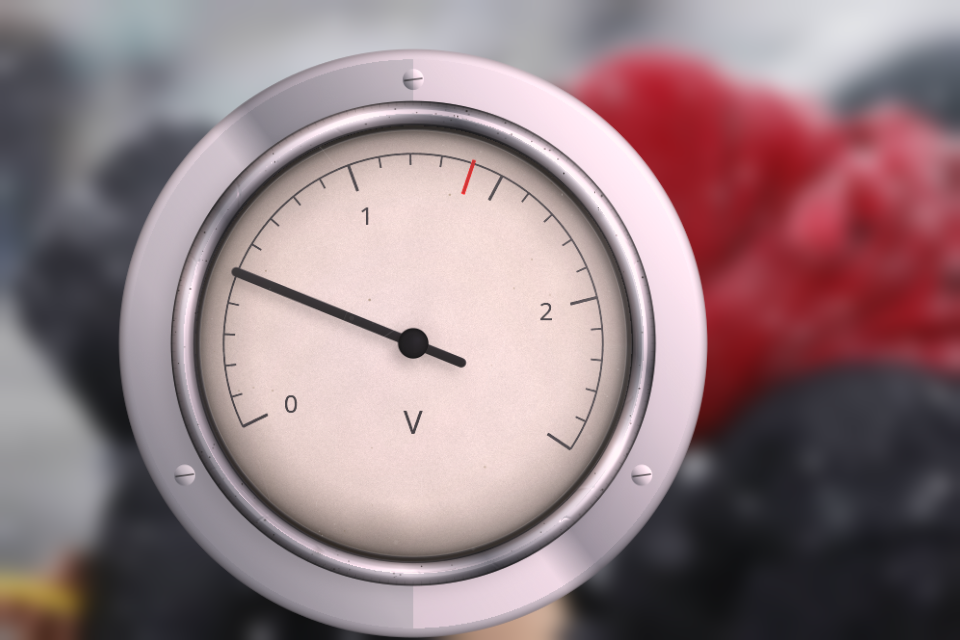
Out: 0.5 V
